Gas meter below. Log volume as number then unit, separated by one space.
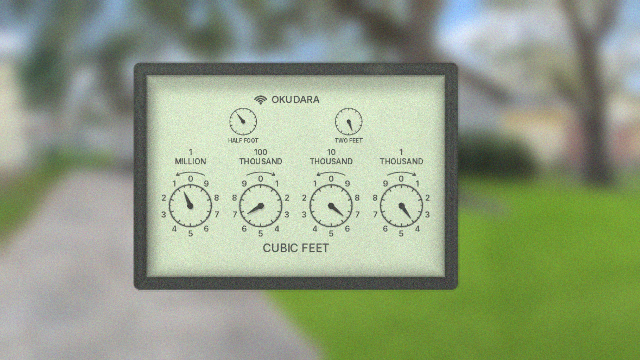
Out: 66400 ft³
